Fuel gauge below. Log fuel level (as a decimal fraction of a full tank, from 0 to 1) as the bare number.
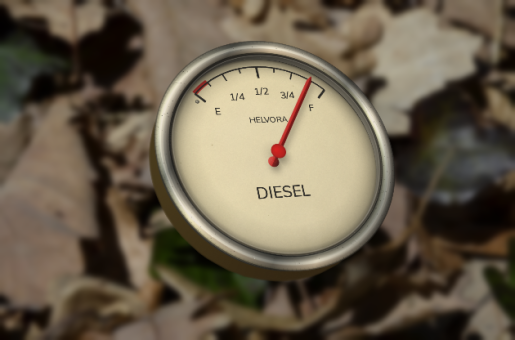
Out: 0.875
